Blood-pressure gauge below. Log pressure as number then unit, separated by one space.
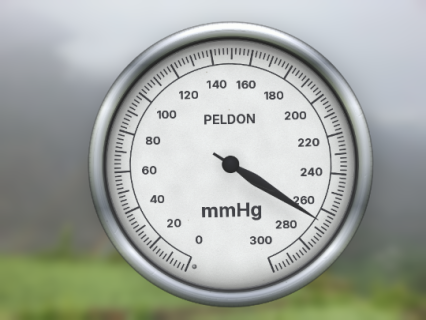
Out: 266 mmHg
